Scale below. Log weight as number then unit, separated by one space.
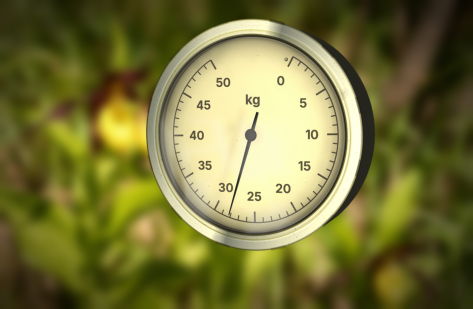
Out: 28 kg
